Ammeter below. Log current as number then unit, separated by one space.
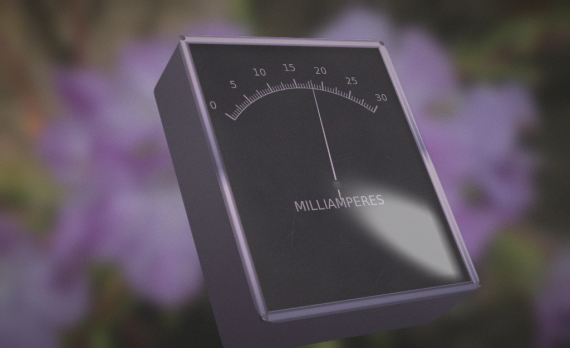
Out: 17.5 mA
